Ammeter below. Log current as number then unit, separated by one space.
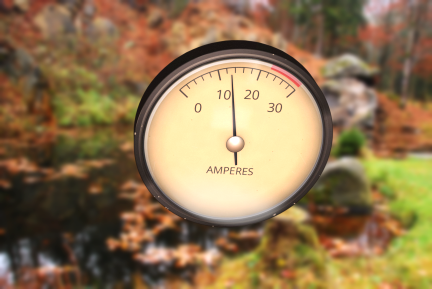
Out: 13 A
